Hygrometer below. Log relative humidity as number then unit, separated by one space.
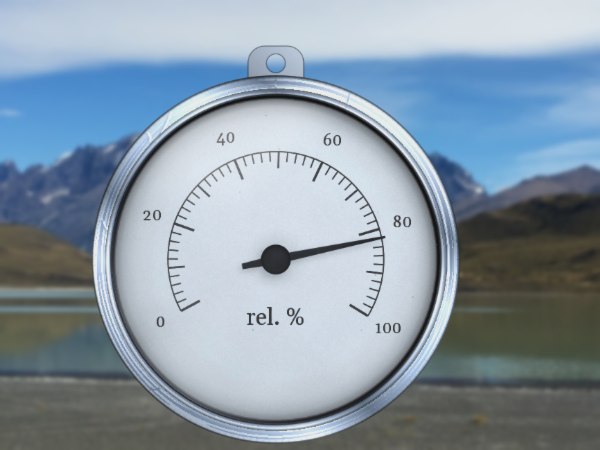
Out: 82 %
